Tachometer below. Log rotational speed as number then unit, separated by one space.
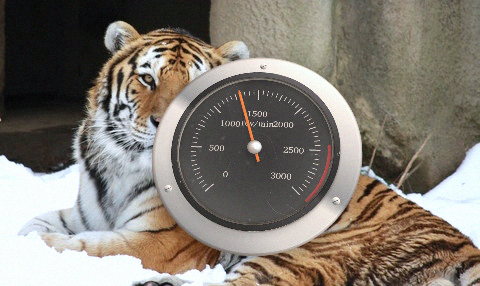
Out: 1300 rpm
